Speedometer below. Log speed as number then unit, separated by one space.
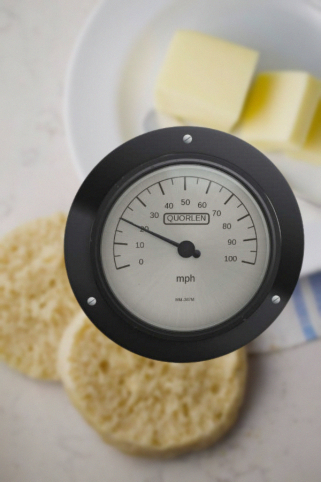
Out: 20 mph
